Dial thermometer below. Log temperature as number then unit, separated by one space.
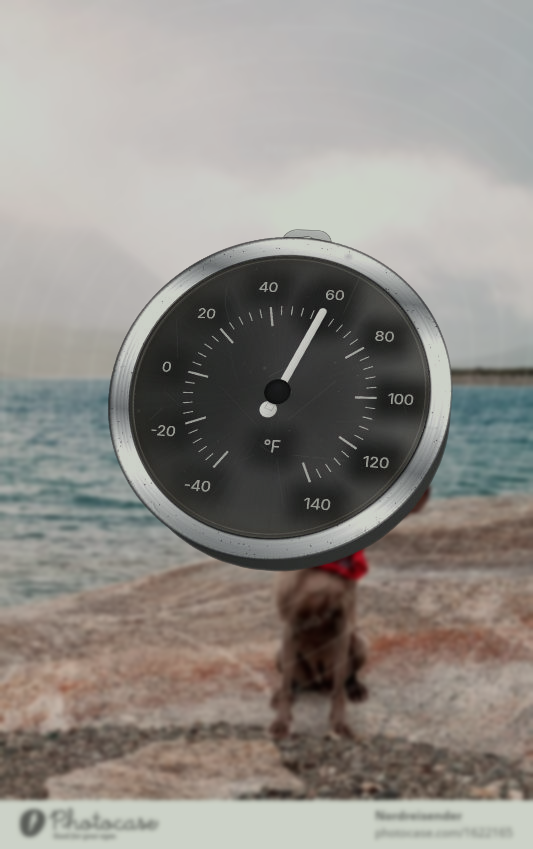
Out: 60 °F
